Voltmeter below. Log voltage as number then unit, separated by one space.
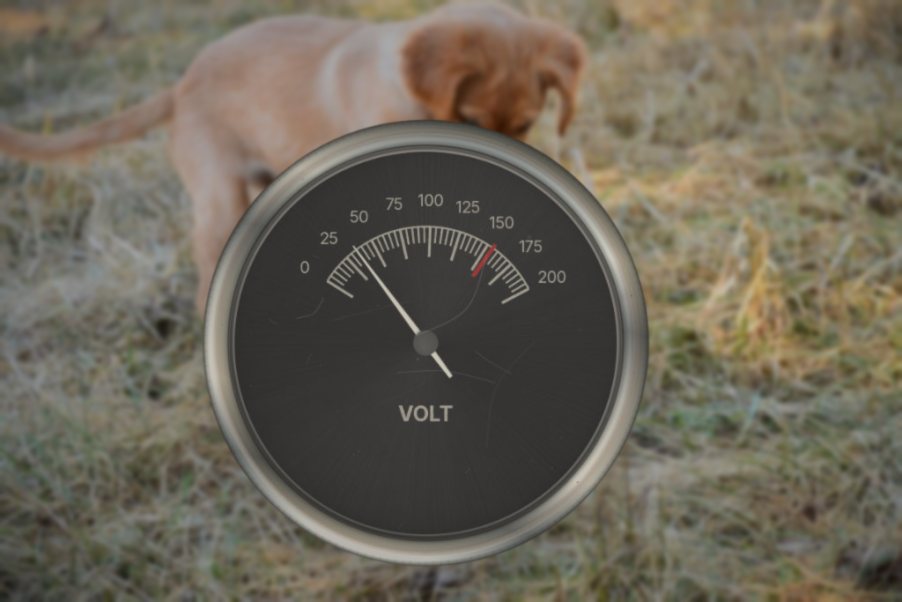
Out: 35 V
